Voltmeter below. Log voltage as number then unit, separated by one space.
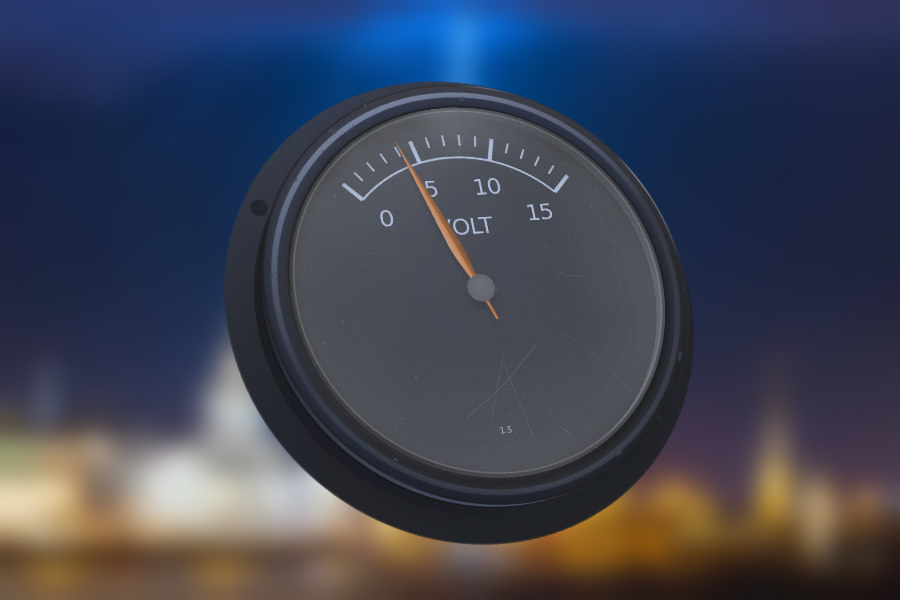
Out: 4 V
